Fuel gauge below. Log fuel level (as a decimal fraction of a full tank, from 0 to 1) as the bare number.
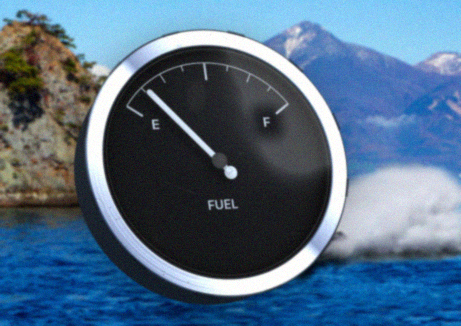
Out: 0.125
